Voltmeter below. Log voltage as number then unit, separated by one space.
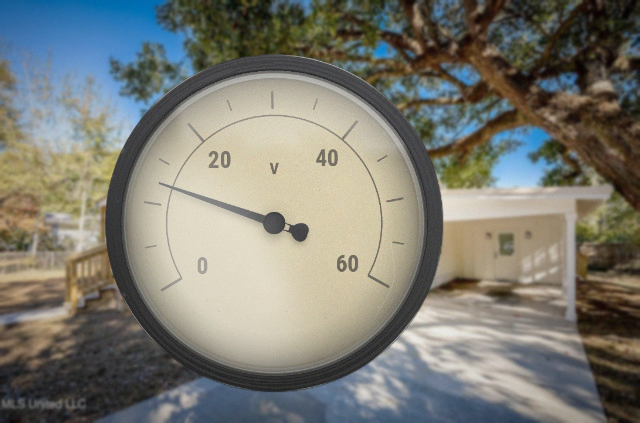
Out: 12.5 V
